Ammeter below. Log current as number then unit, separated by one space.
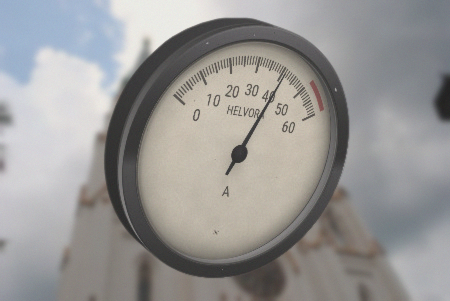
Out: 40 A
